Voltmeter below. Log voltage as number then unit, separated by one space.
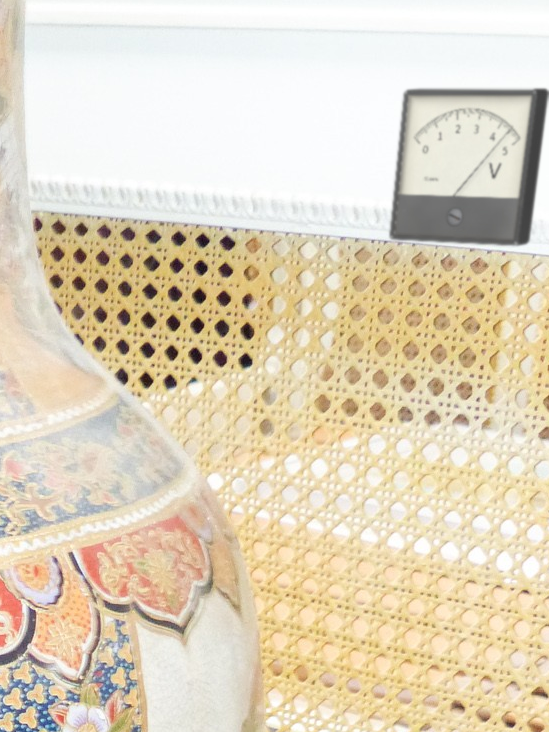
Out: 4.5 V
